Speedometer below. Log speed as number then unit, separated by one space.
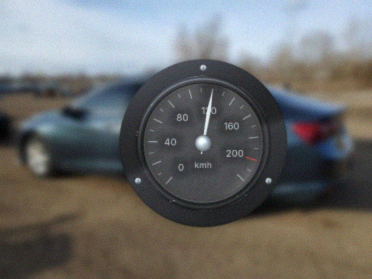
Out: 120 km/h
